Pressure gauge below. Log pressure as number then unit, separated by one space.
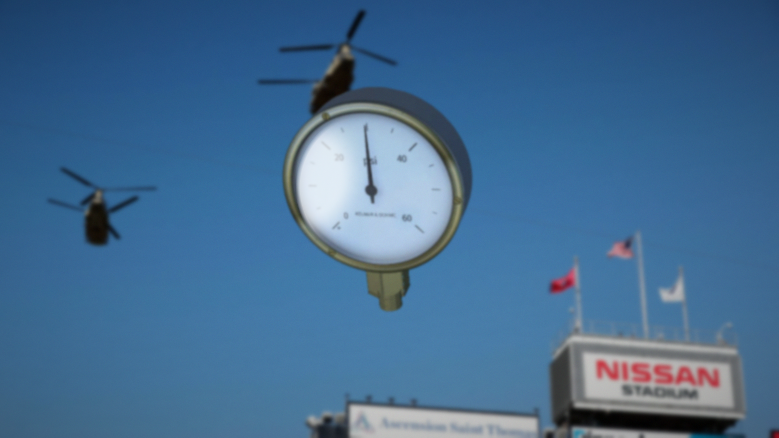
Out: 30 psi
